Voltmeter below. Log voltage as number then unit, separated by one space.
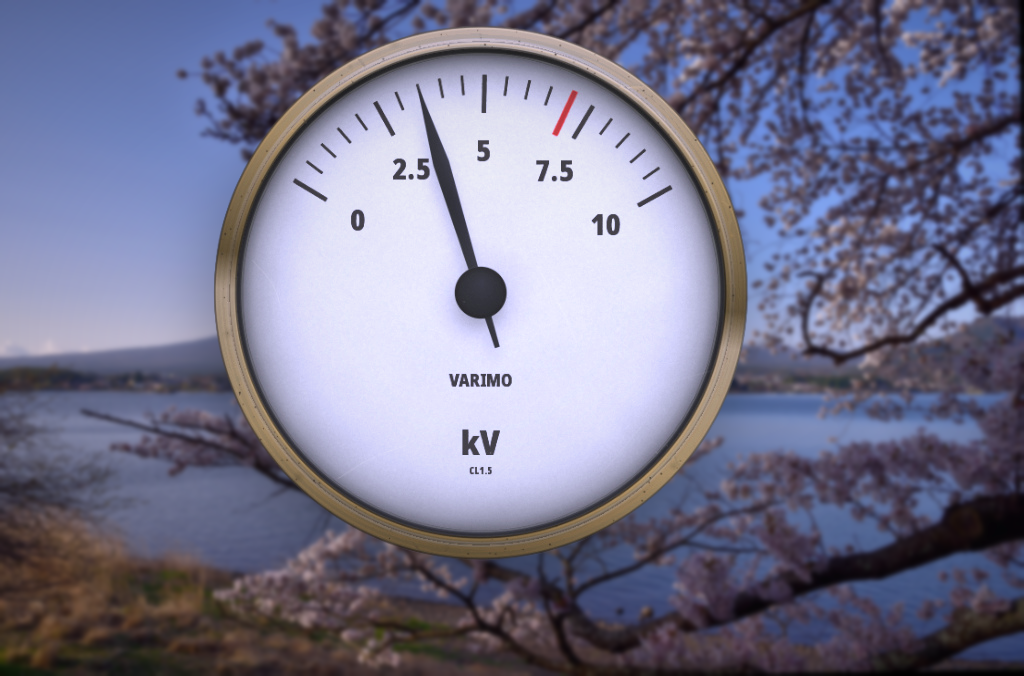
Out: 3.5 kV
